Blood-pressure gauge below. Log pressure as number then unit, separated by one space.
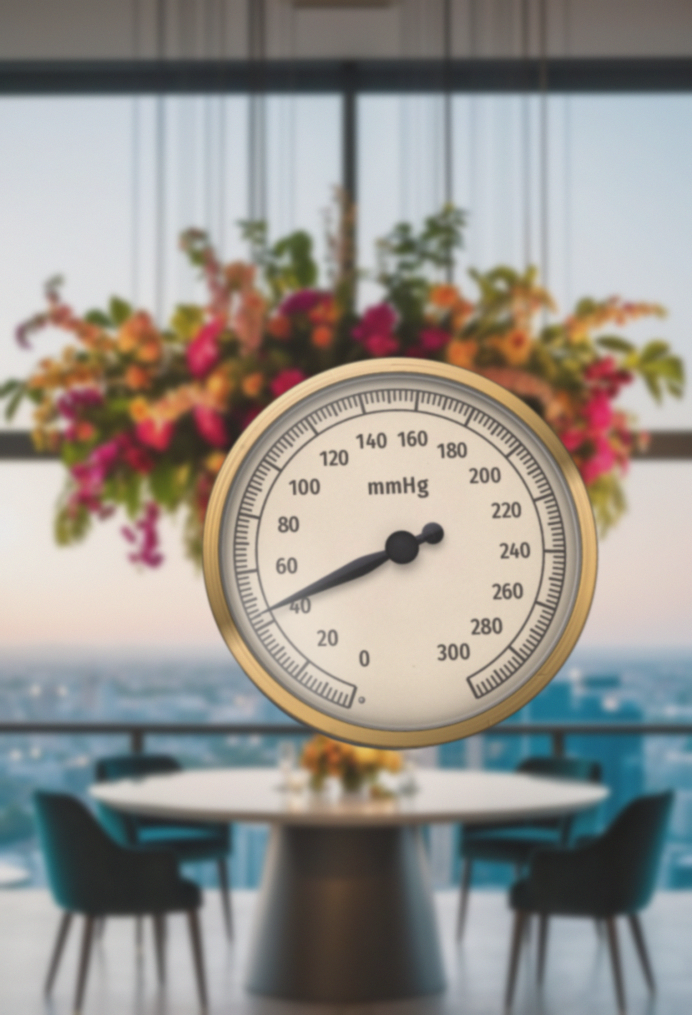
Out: 44 mmHg
